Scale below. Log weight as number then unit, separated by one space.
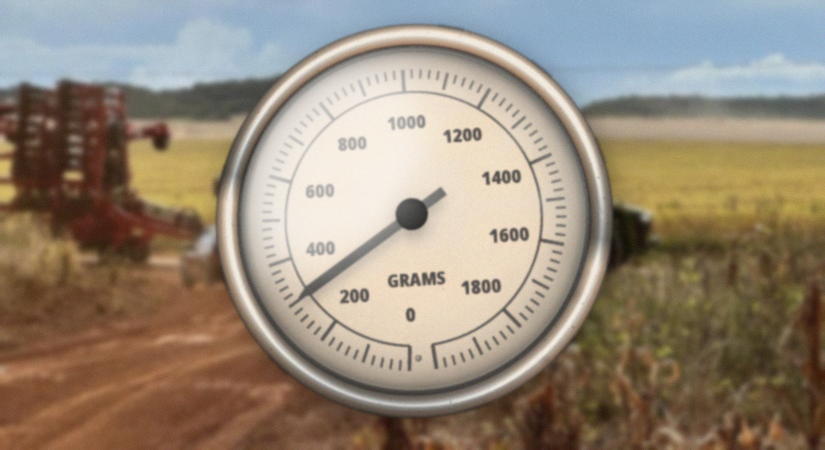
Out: 300 g
